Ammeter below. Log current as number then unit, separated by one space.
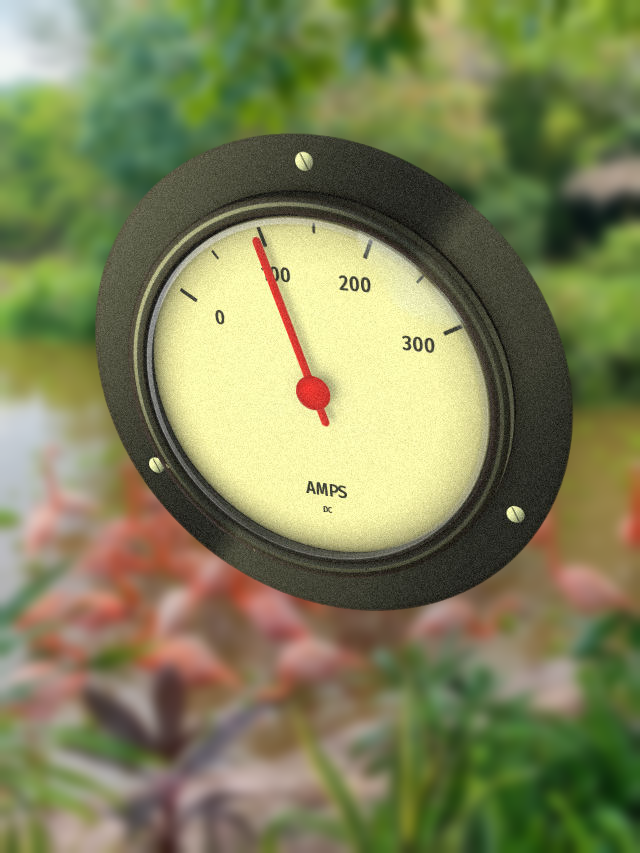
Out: 100 A
